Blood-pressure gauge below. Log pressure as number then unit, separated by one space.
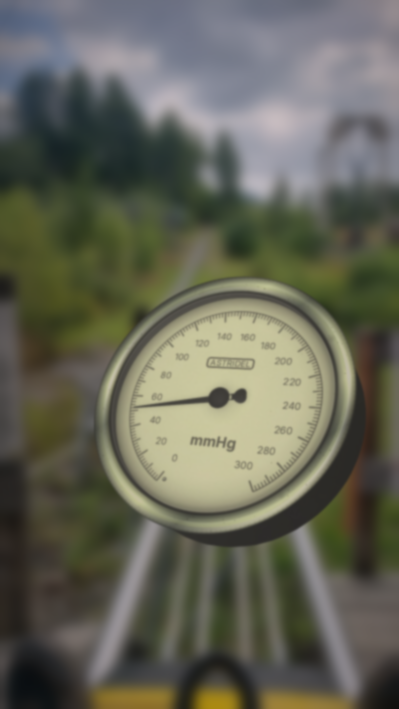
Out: 50 mmHg
